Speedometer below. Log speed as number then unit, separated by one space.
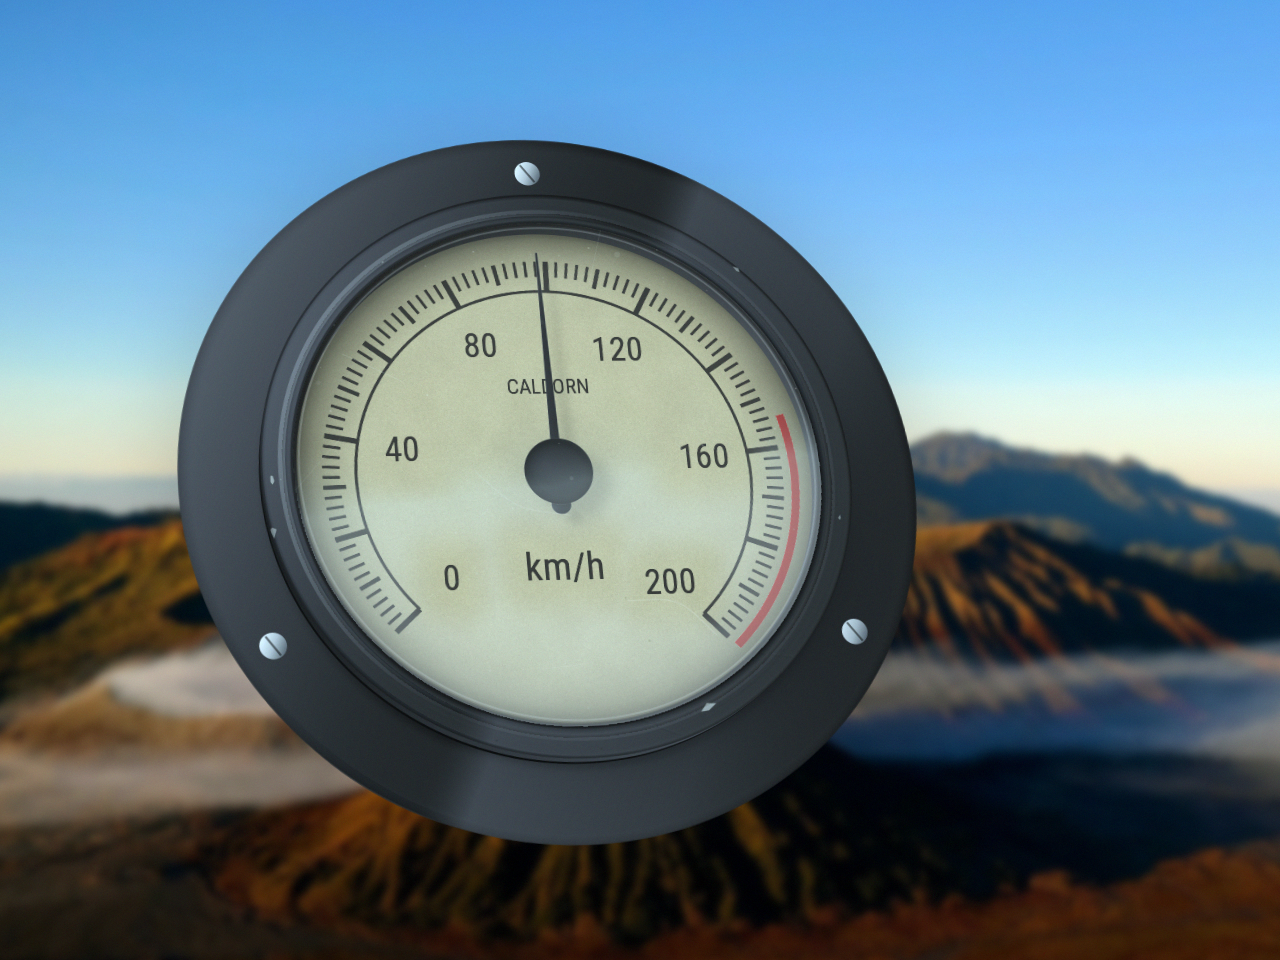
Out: 98 km/h
